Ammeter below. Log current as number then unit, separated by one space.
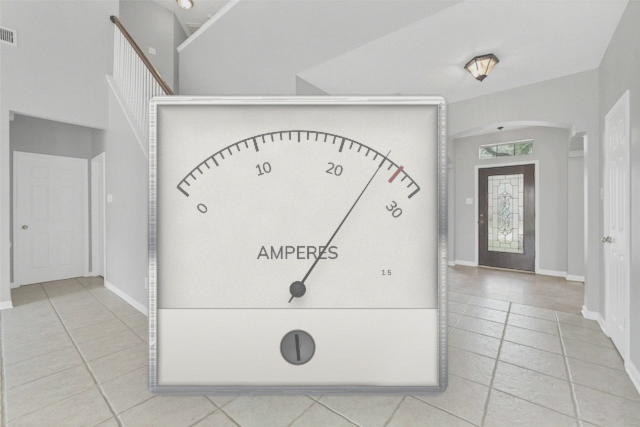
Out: 25 A
